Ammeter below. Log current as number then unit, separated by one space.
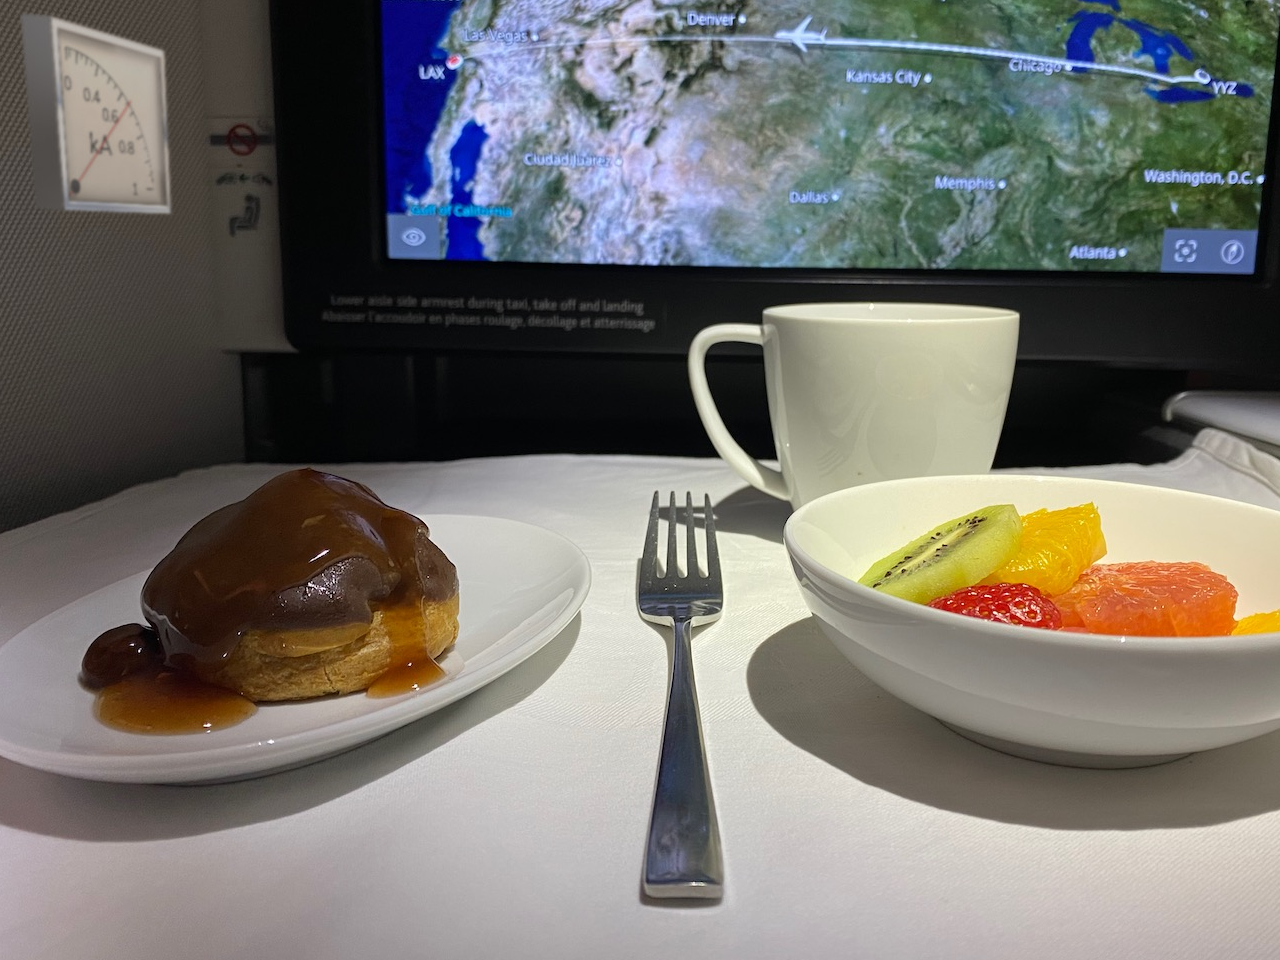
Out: 0.65 kA
